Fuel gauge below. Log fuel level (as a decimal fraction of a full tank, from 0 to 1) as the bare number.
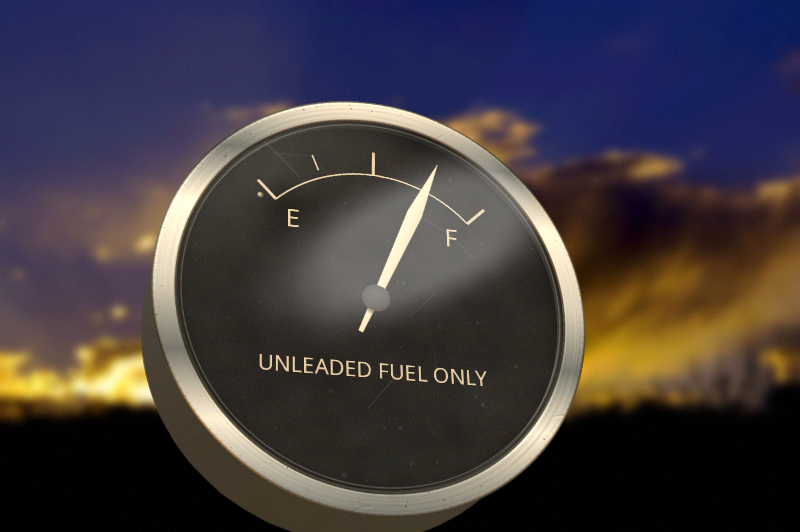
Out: 0.75
